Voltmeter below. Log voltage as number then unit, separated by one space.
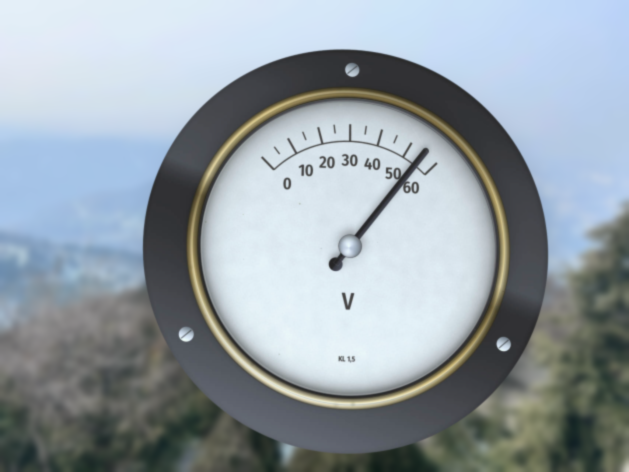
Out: 55 V
